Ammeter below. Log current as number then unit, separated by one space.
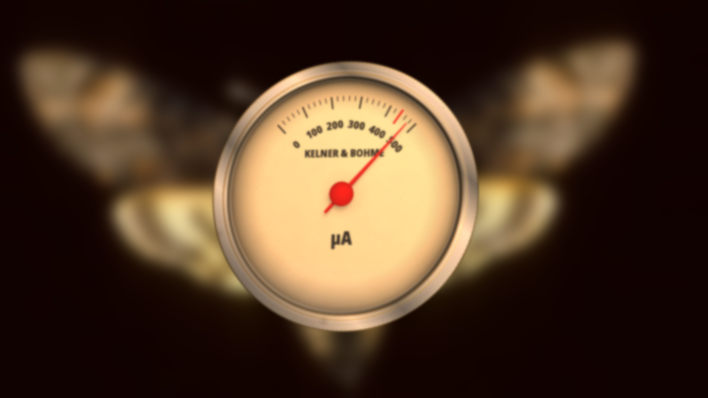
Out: 480 µA
